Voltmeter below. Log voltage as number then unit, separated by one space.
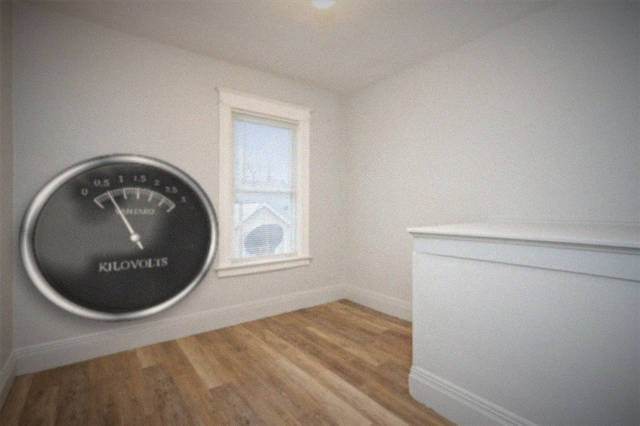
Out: 0.5 kV
